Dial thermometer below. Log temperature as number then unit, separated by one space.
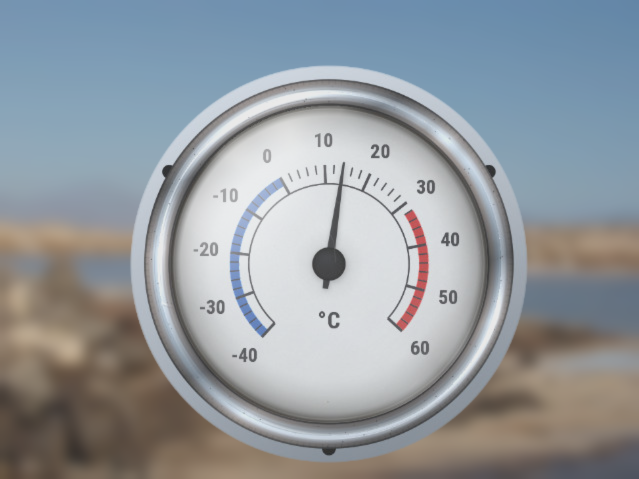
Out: 14 °C
